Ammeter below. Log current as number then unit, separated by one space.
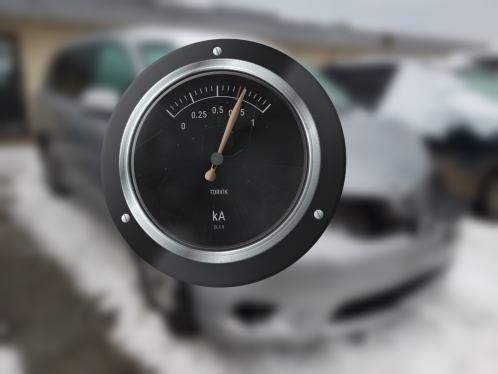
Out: 0.75 kA
